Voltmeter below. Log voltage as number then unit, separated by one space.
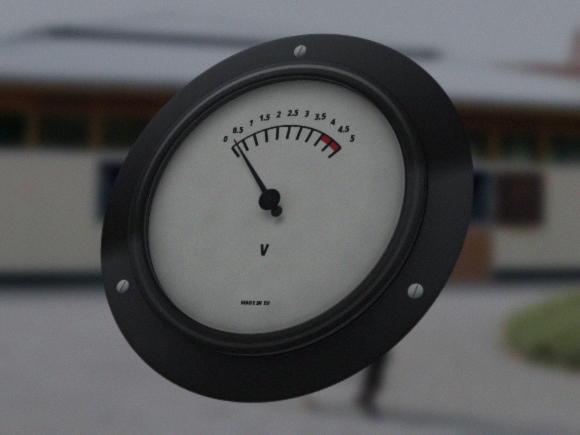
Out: 0.25 V
